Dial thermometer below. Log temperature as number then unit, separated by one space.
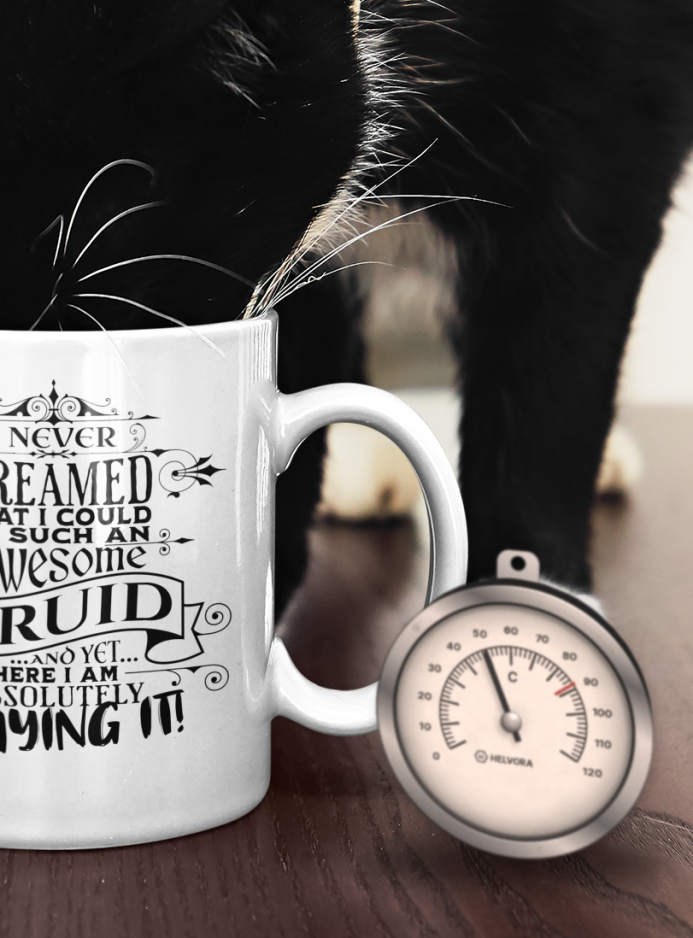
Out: 50 °C
